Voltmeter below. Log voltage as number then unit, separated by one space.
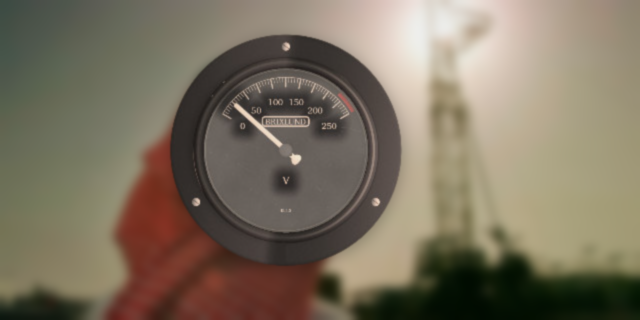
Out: 25 V
